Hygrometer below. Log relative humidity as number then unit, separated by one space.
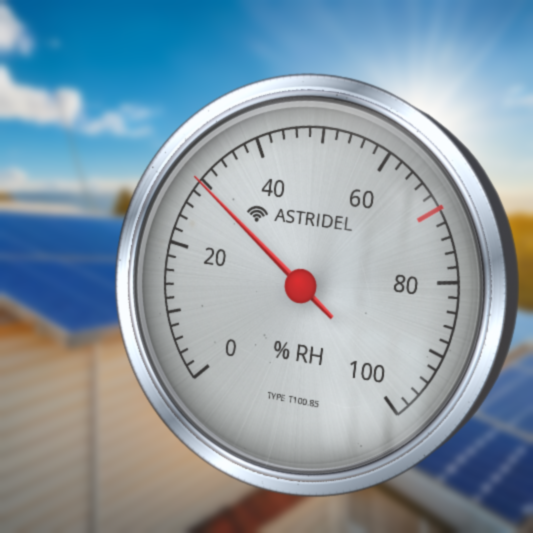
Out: 30 %
